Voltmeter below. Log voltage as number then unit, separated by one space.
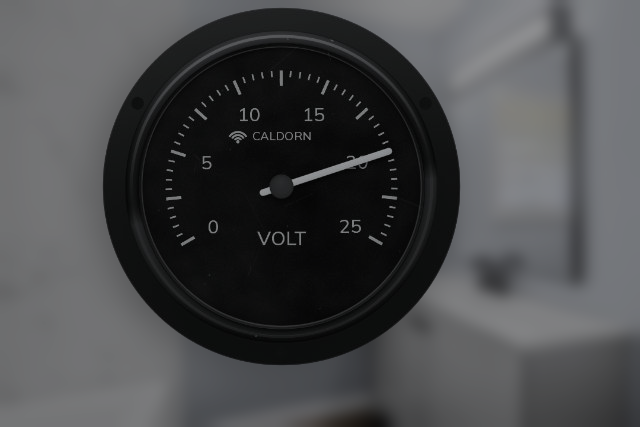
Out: 20 V
